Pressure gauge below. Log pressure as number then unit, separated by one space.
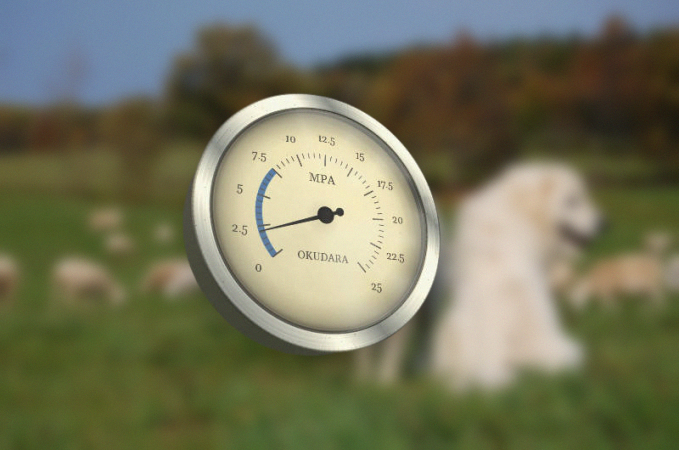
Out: 2 MPa
